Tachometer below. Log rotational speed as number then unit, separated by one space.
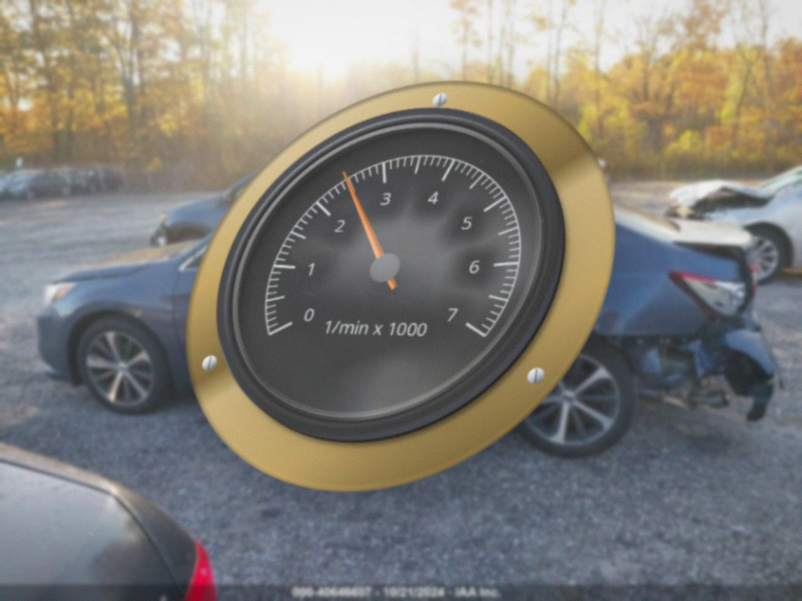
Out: 2500 rpm
